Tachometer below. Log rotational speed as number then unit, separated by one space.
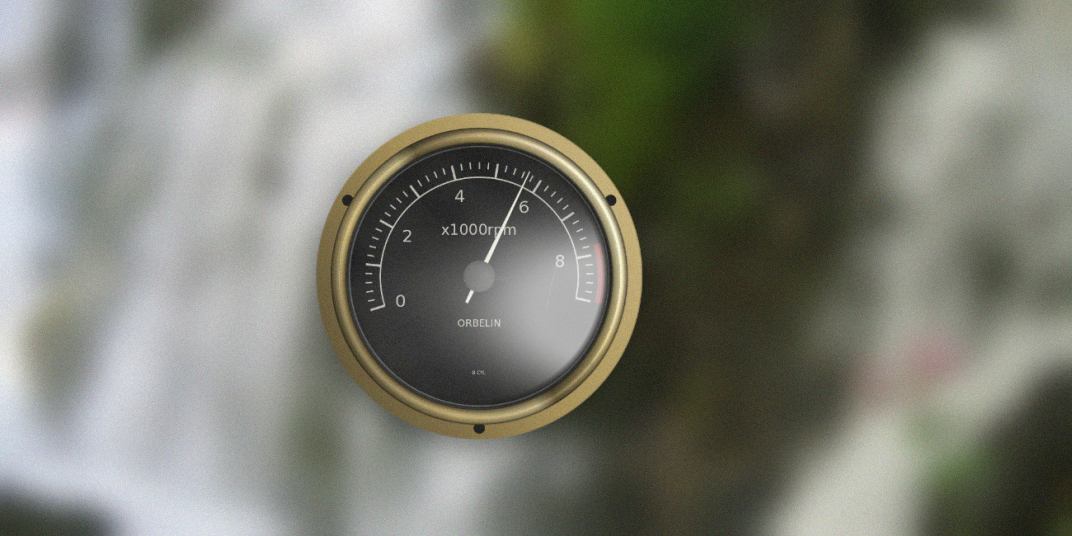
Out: 5700 rpm
